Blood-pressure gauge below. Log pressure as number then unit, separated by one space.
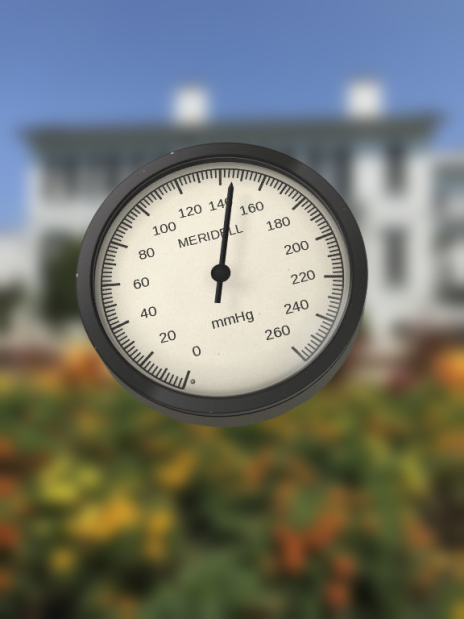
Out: 146 mmHg
